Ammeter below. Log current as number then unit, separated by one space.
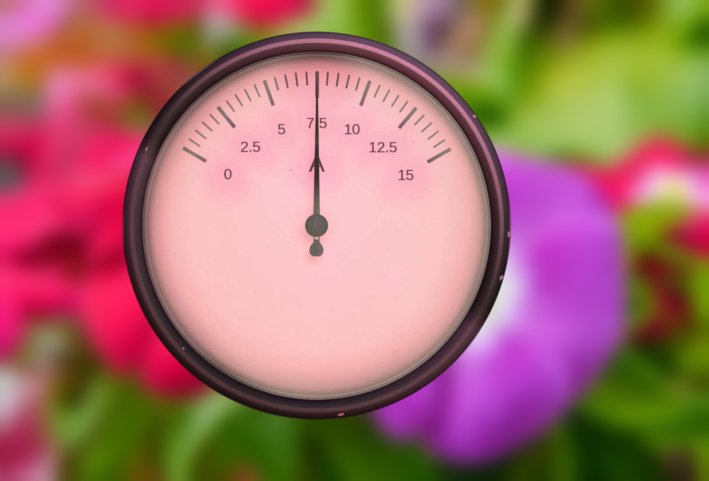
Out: 7.5 A
